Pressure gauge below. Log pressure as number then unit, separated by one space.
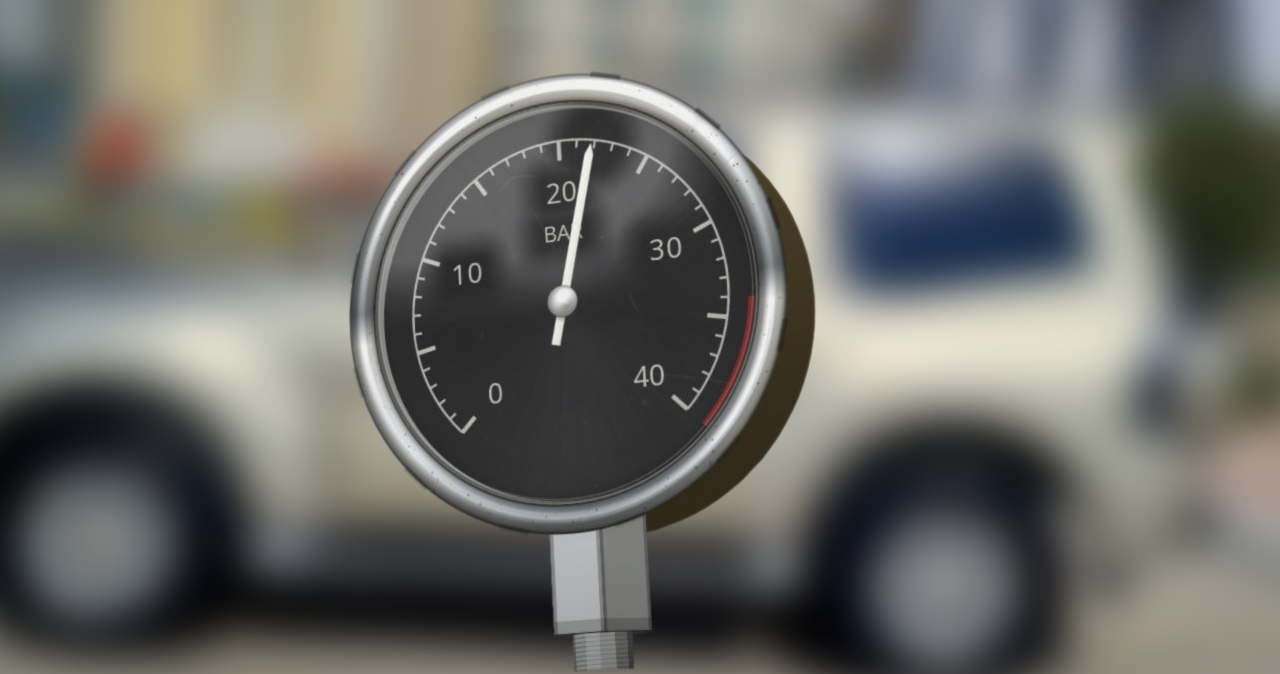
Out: 22 bar
